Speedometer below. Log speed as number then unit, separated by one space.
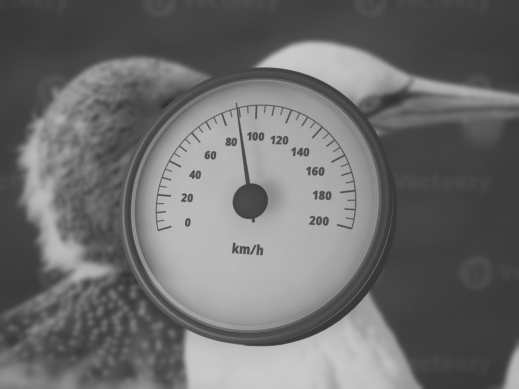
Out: 90 km/h
